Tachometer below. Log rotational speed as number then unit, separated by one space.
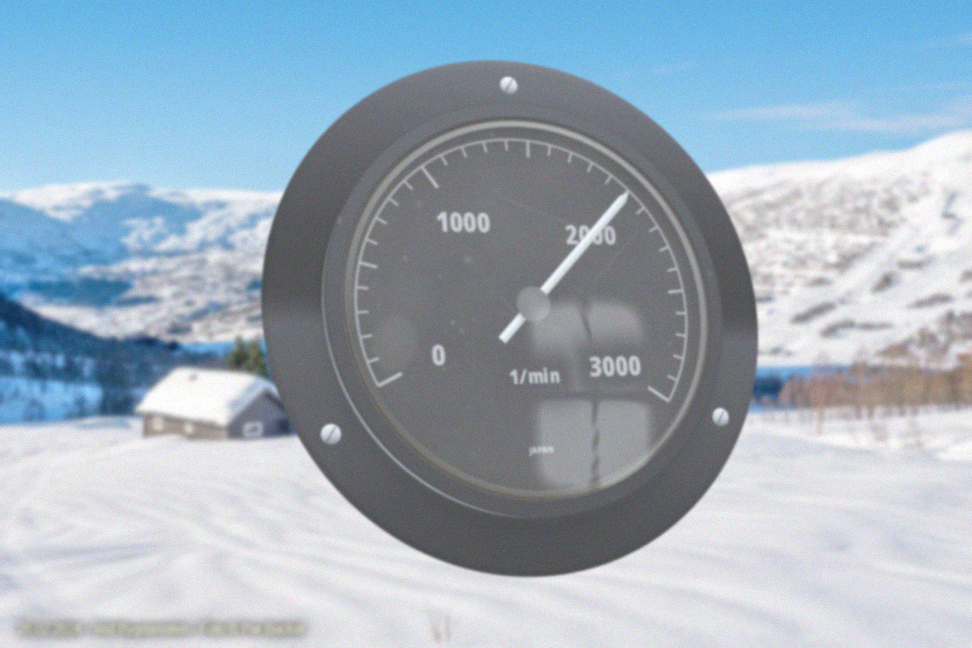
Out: 2000 rpm
